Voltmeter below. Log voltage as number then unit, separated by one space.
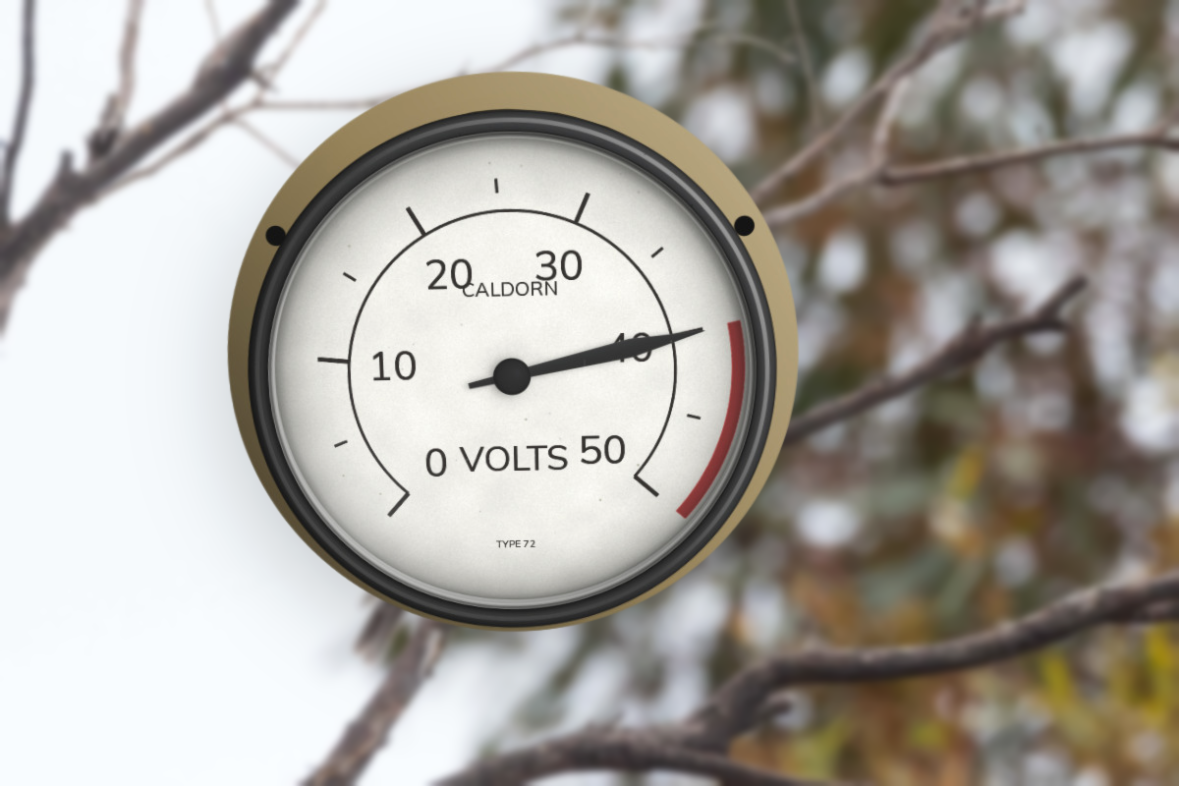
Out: 40 V
